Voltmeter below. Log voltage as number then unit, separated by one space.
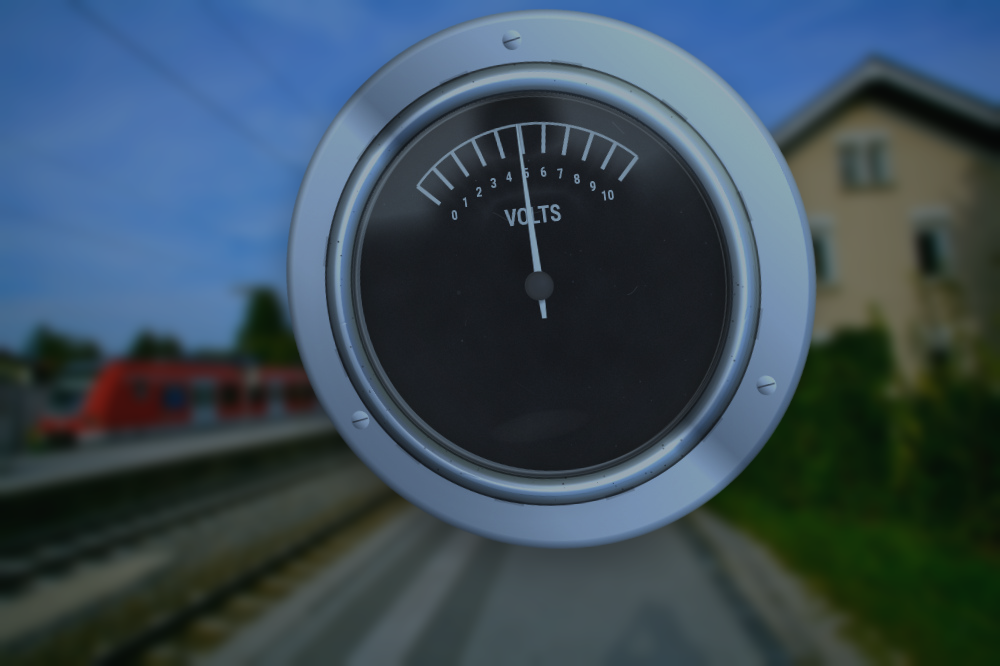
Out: 5 V
